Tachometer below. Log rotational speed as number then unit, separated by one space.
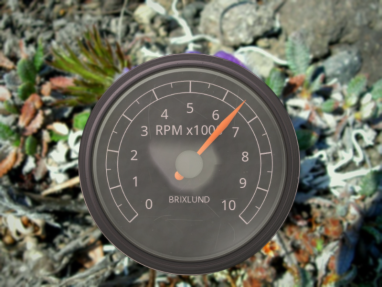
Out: 6500 rpm
